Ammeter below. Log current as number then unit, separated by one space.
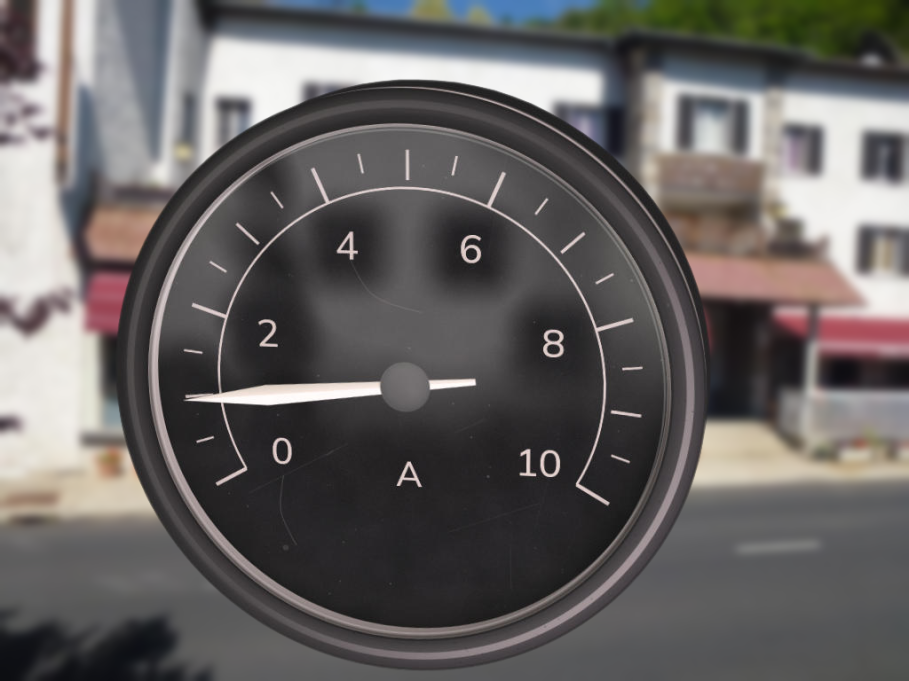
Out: 1 A
